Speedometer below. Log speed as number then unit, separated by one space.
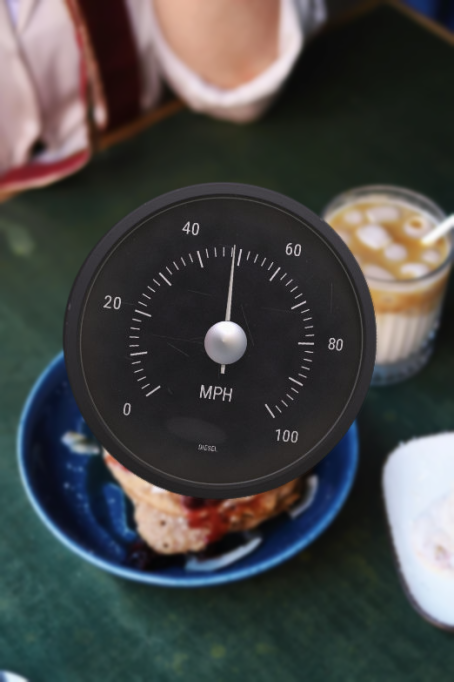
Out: 48 mph
